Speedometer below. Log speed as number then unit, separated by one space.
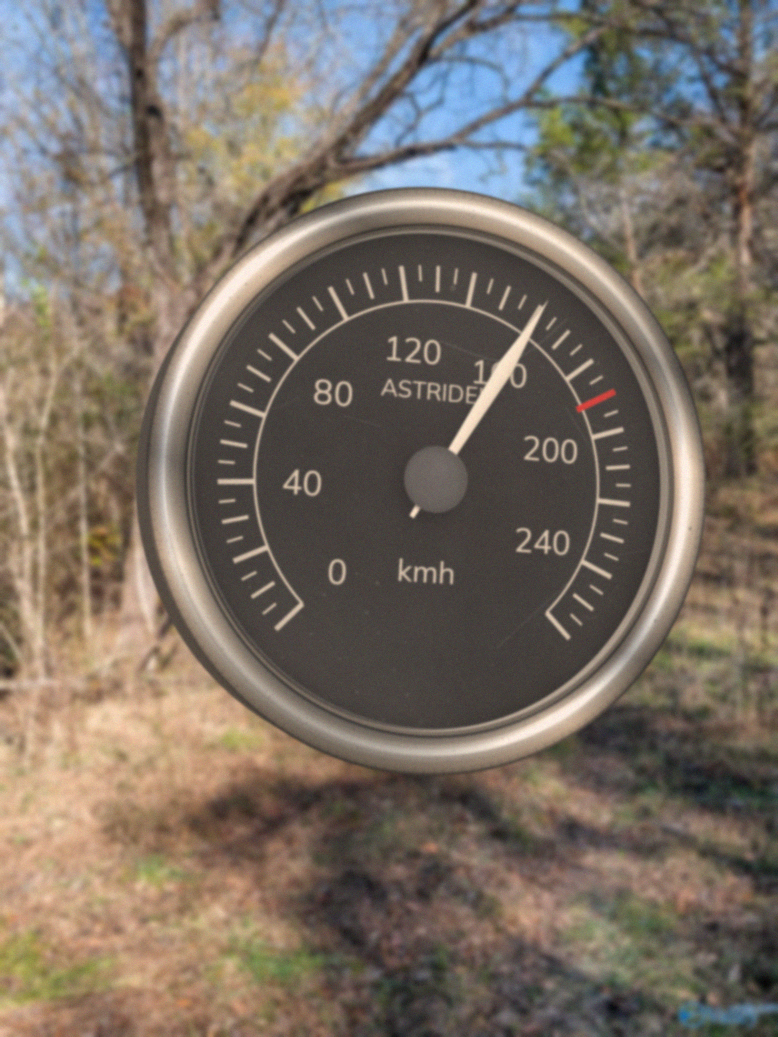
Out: 160 km/h
